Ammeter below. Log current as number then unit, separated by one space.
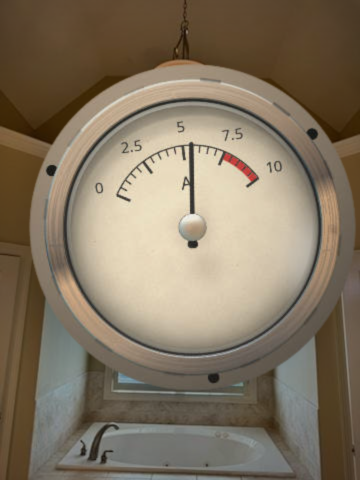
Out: 5.5 A
